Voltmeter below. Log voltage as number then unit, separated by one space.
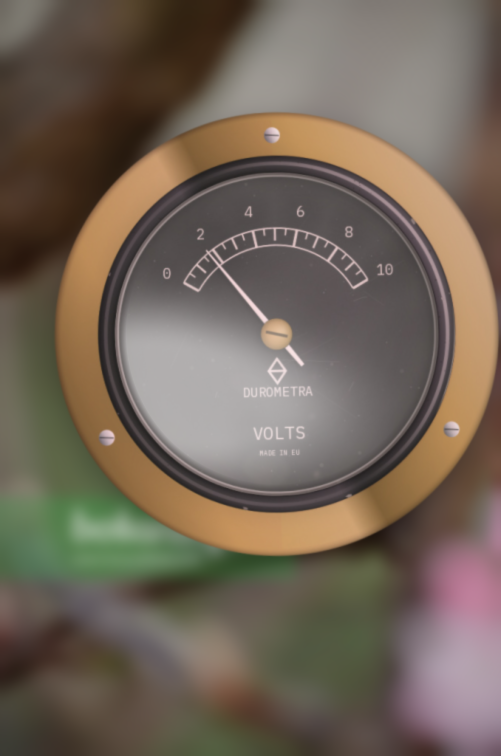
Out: 1.75 V
